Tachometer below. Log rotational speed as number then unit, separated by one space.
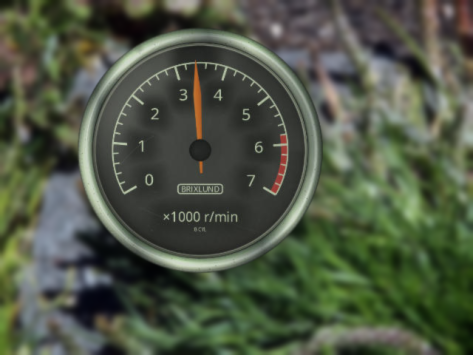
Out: 3400 rpm
